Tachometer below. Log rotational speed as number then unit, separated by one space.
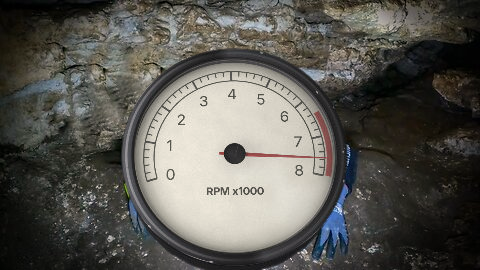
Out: 7600 rpm
